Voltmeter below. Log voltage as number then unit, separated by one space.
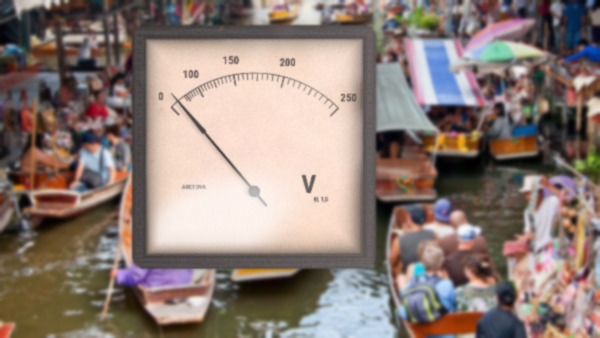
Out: 50 V
